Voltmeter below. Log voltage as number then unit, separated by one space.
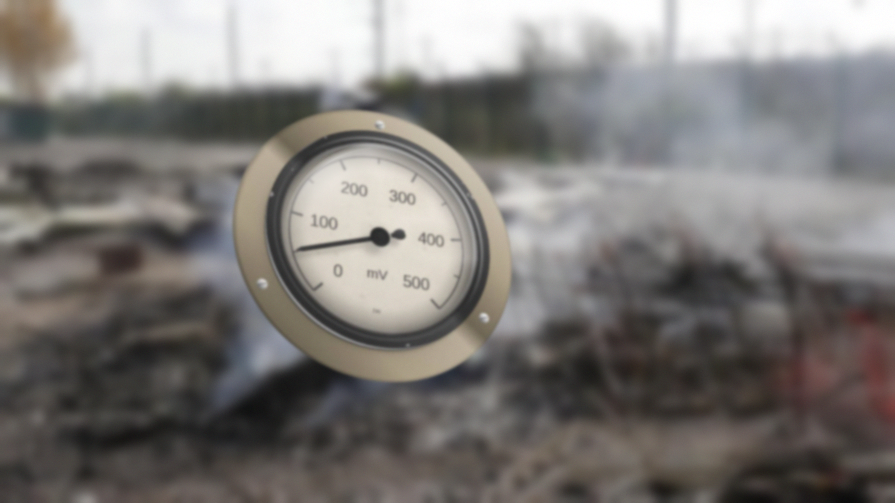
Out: 50 mV
